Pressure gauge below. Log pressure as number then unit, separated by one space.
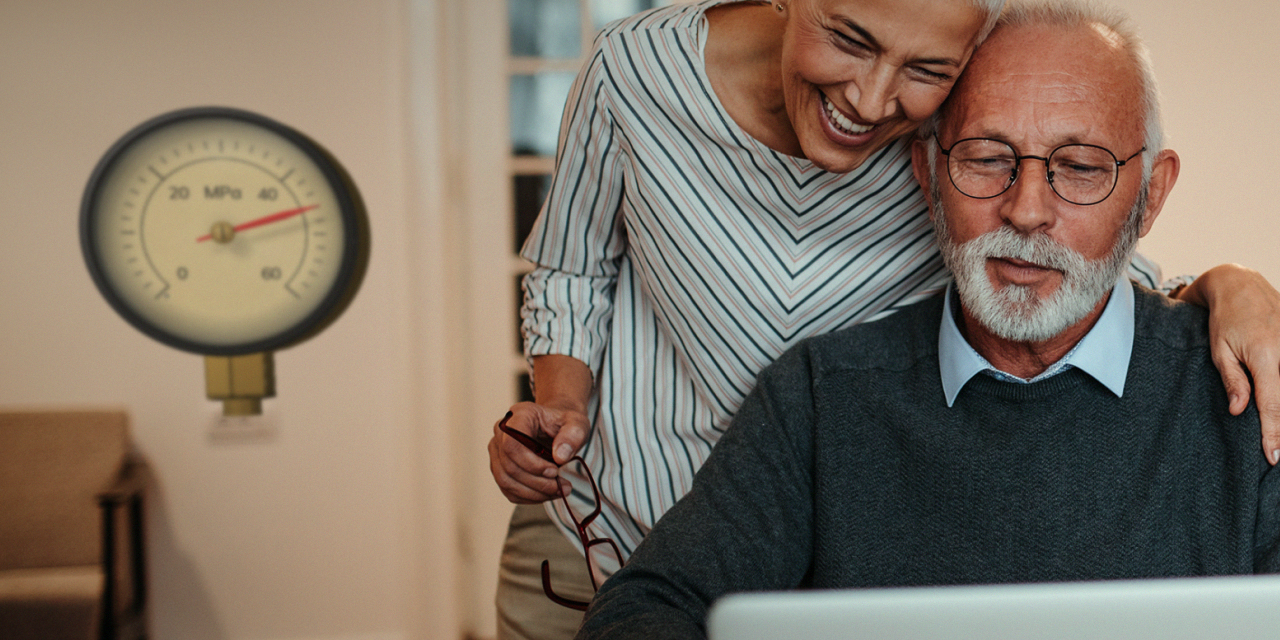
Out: 46 MPa
